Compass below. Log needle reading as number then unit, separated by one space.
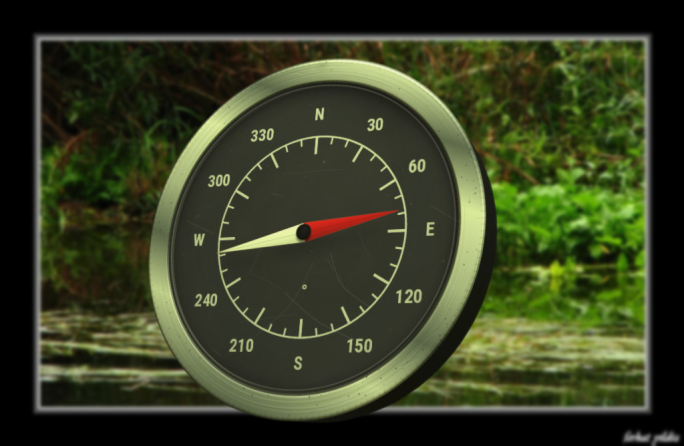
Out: 80 °
